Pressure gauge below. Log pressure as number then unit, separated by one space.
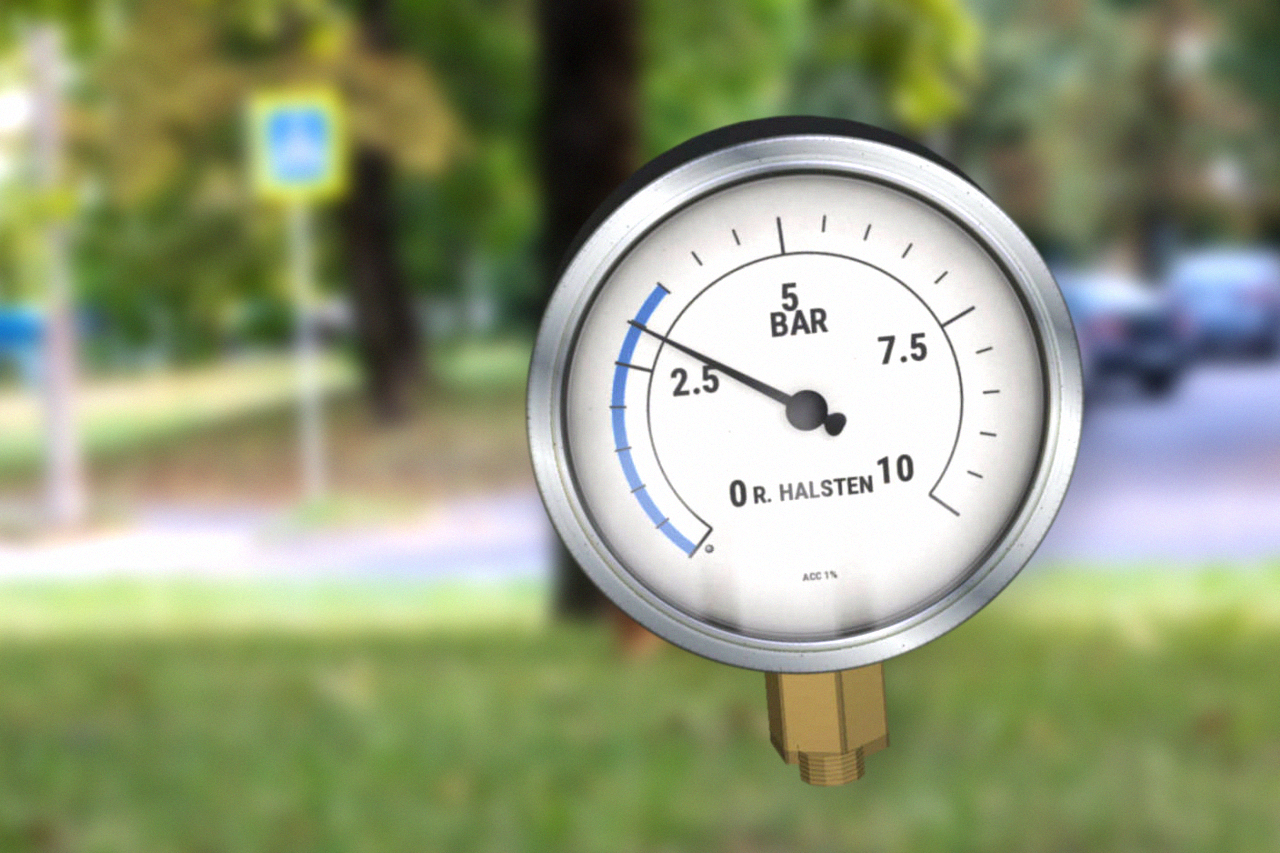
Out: 3 bar
